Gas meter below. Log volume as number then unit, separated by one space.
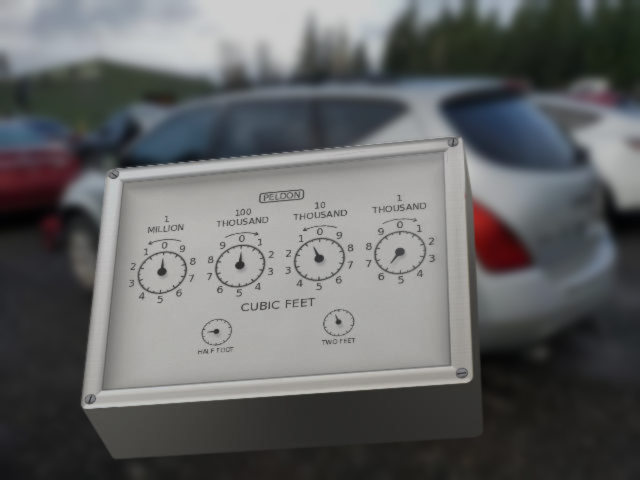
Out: 600 ft³
